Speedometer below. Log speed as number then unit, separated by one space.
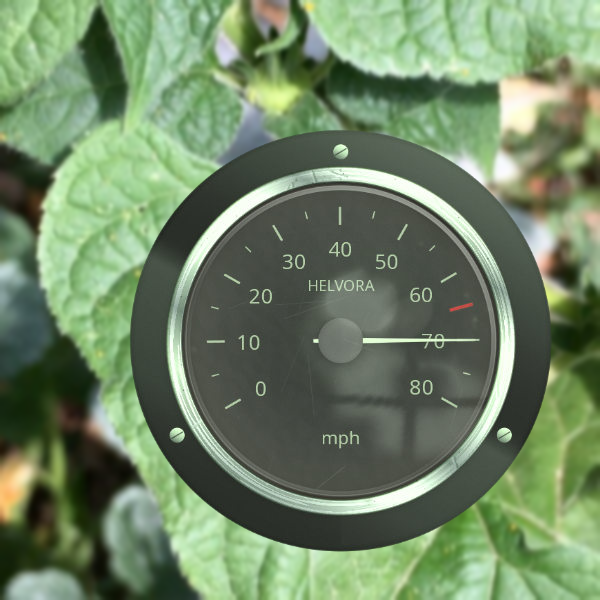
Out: 70 mph
